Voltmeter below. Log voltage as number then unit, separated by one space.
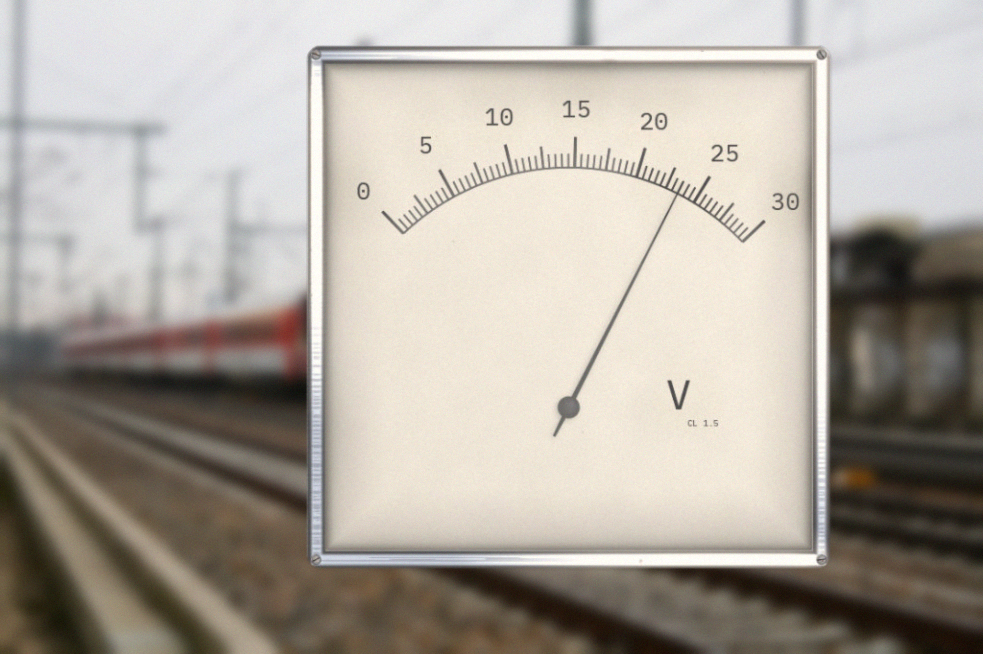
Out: 23.5 V
